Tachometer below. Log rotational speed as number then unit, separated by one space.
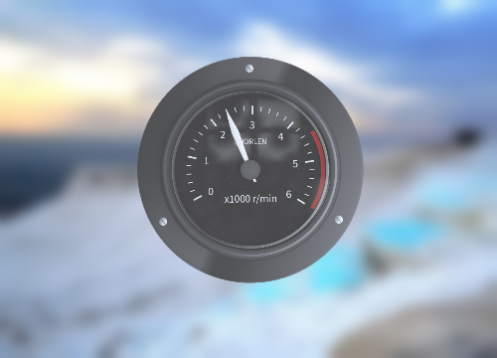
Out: 2400 rpm
